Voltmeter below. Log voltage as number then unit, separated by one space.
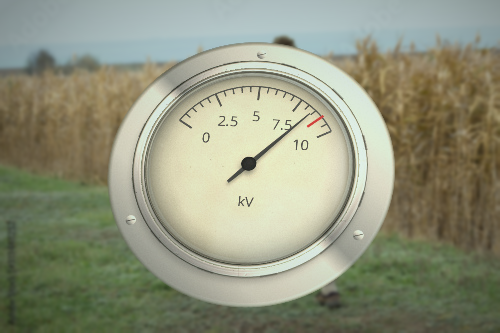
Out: 8.5 kV
